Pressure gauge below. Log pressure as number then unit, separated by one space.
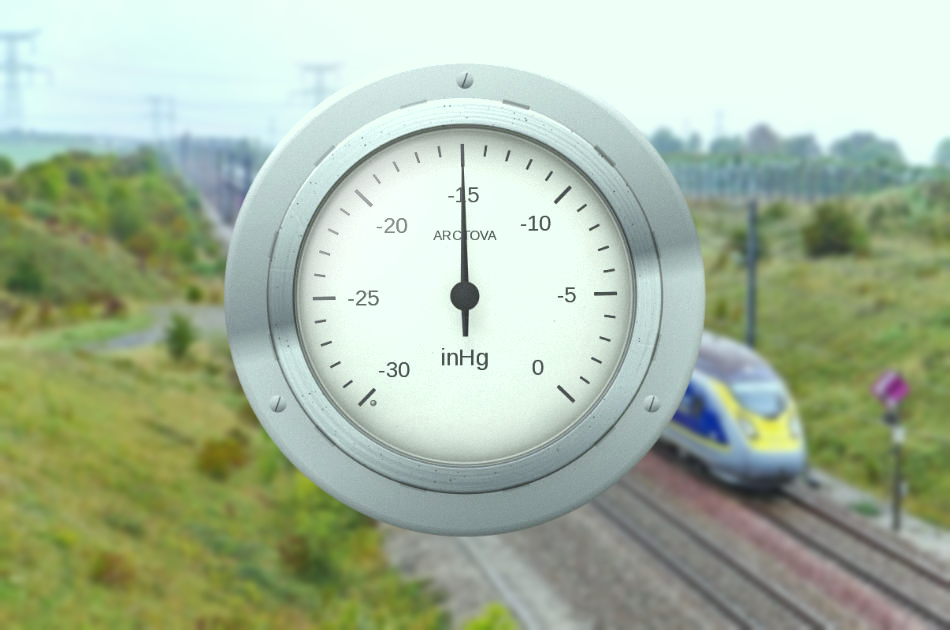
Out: -15 inHg
